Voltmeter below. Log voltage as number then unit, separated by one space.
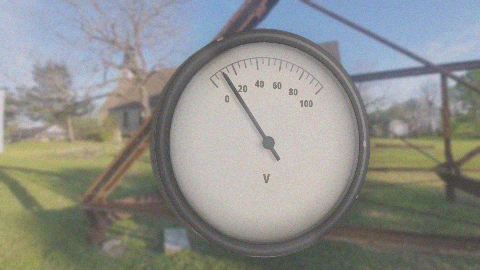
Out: 10 V
